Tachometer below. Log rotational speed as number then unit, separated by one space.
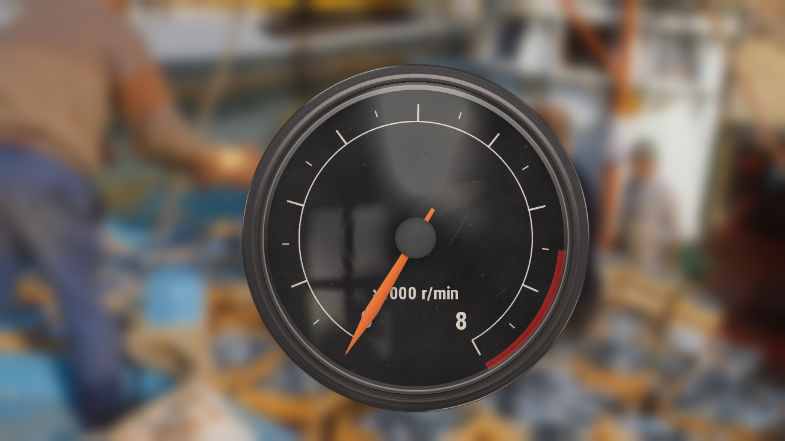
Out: 0 rpm
